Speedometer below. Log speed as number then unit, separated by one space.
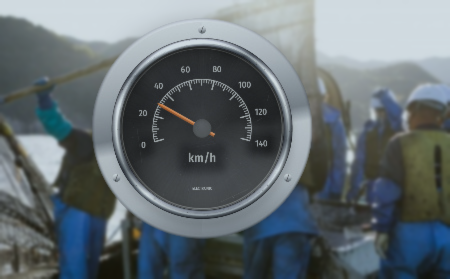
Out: 30 km/h
